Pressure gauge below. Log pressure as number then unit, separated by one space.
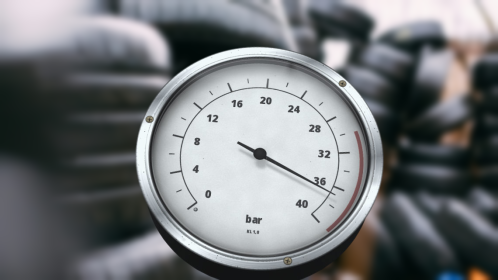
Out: 37 bar
